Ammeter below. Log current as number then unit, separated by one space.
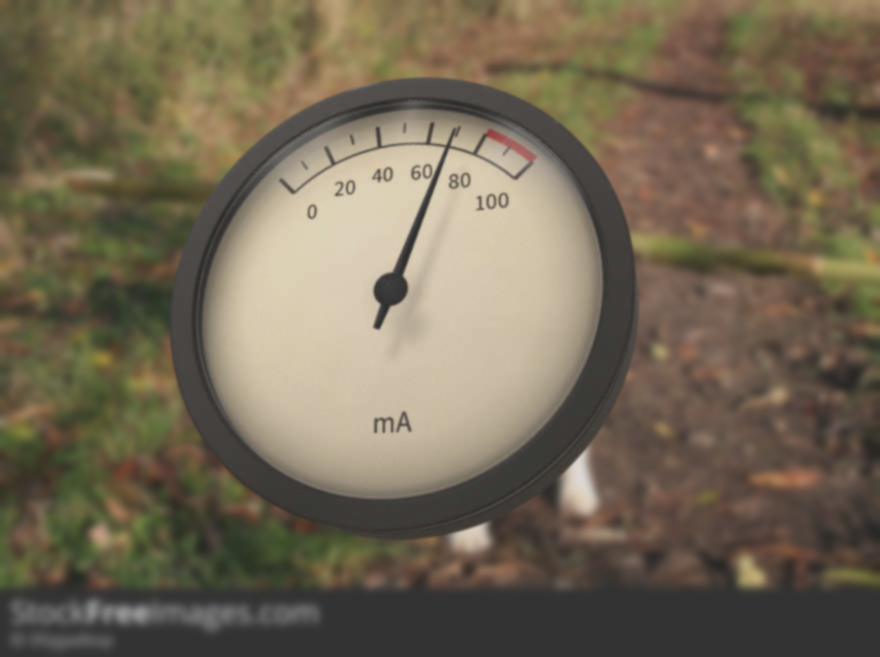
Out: 70 mA
